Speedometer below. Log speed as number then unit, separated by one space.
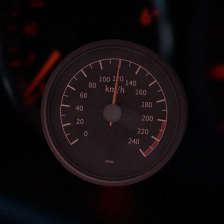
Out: 120 km/h
